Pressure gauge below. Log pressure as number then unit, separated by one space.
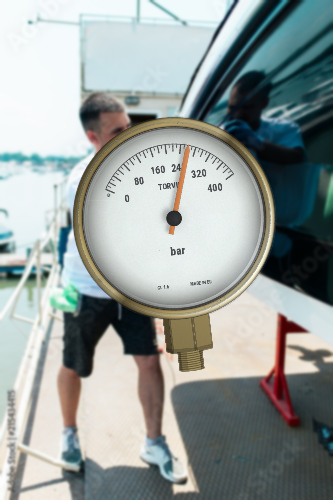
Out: 260 bar
